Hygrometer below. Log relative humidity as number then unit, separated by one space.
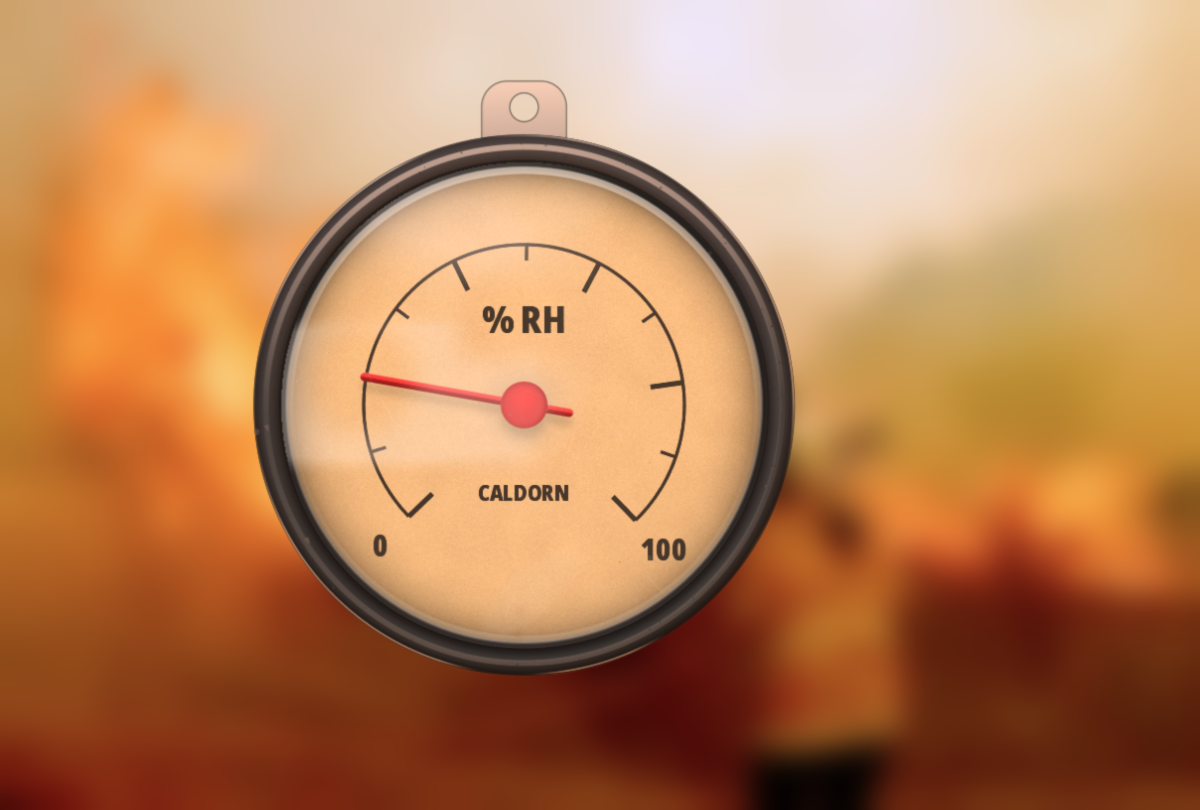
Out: 20 %
